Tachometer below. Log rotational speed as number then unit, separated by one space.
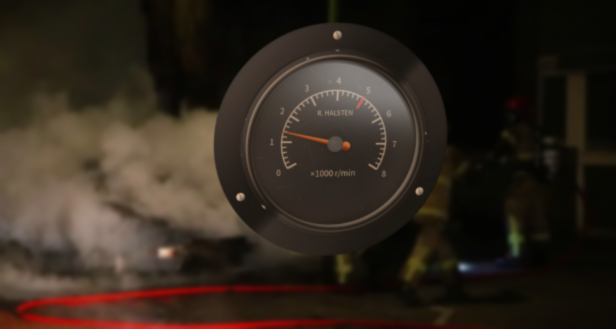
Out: 1400 rpm
